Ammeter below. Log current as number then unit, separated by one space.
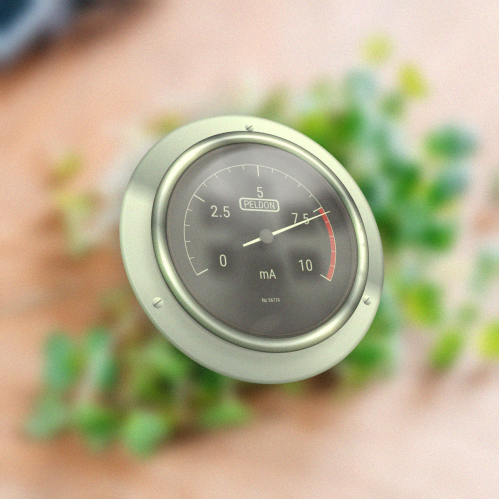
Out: 7.75 mA
